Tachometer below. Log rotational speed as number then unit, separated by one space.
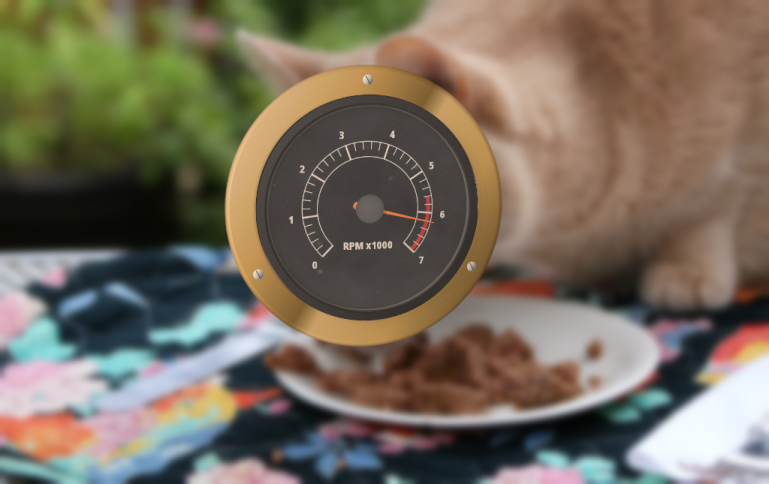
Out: 6200 rpm
